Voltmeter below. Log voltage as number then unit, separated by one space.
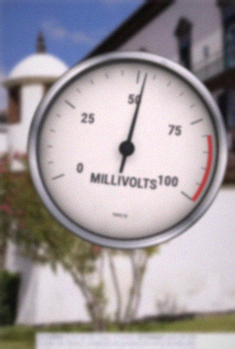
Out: 52.5 mV
